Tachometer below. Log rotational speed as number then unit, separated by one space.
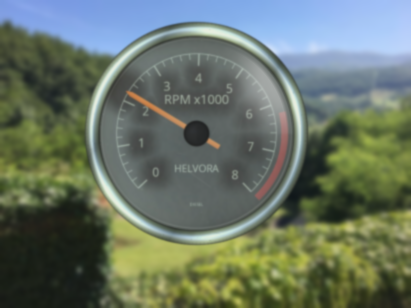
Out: 2200 rpm
